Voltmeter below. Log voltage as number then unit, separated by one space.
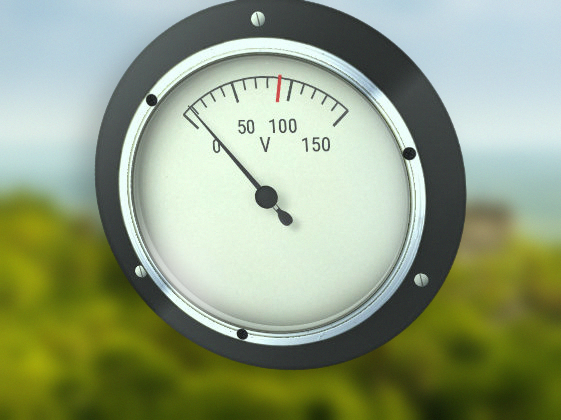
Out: 10 V
